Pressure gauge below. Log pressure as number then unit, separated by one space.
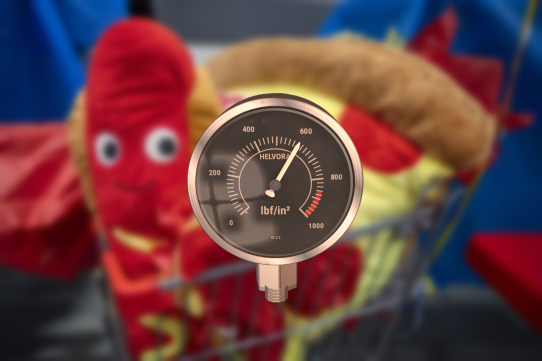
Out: 600 psi
